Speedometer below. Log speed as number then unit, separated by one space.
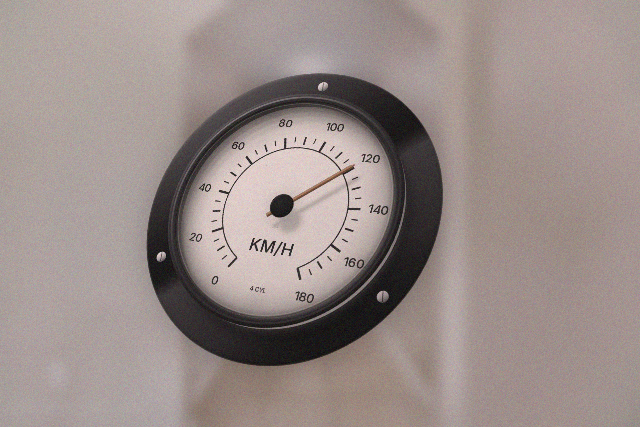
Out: 120 km/h
